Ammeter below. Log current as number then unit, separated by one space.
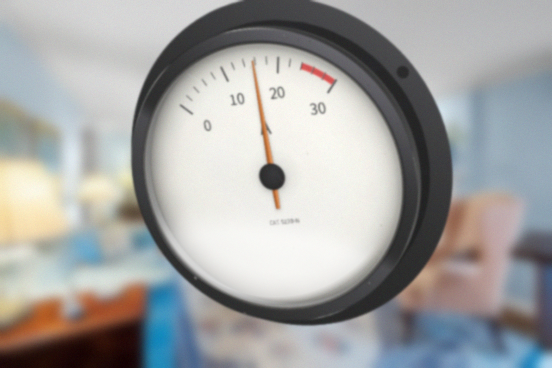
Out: 16 A
